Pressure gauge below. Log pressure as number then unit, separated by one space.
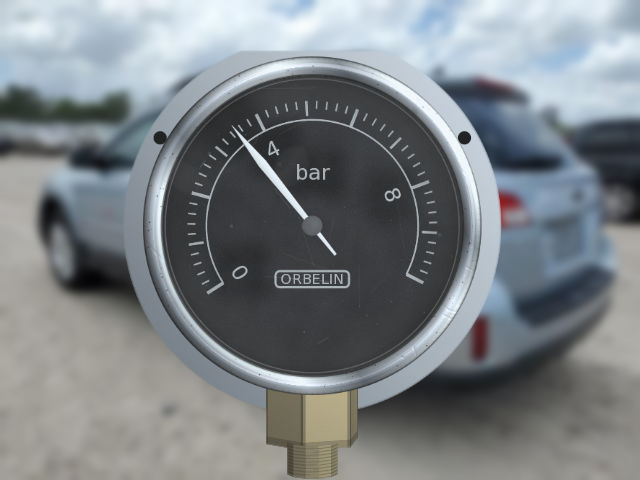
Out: 3.5 bar
